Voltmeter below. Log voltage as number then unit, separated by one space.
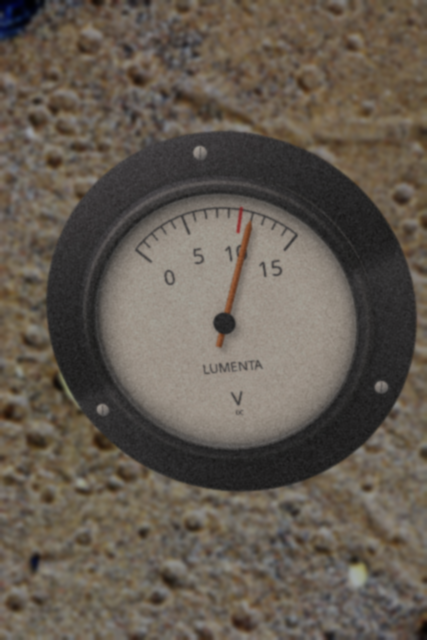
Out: 11 V
